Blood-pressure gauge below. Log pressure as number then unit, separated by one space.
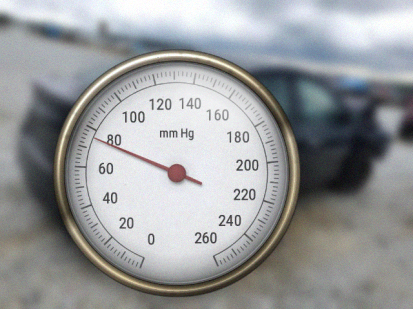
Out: 76 mmHg
